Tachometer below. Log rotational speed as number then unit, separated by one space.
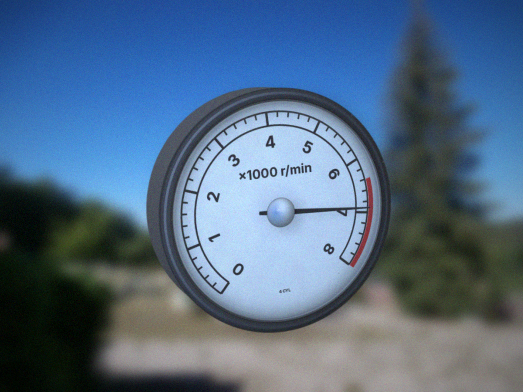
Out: 6900 rpm
